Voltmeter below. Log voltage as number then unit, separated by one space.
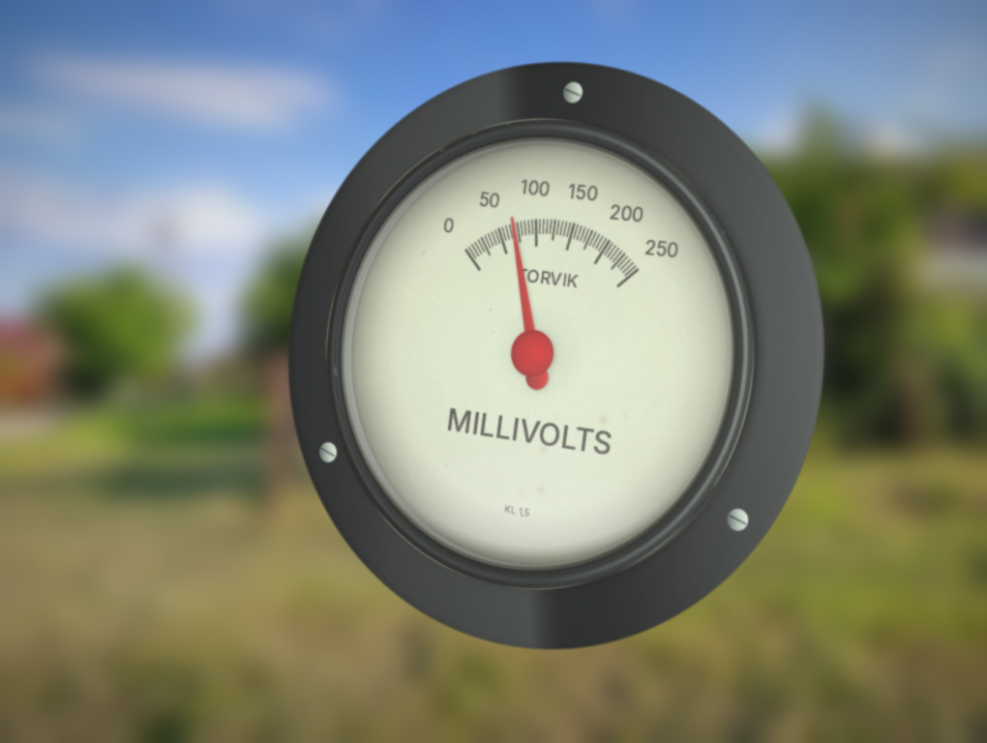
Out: 75 mV
